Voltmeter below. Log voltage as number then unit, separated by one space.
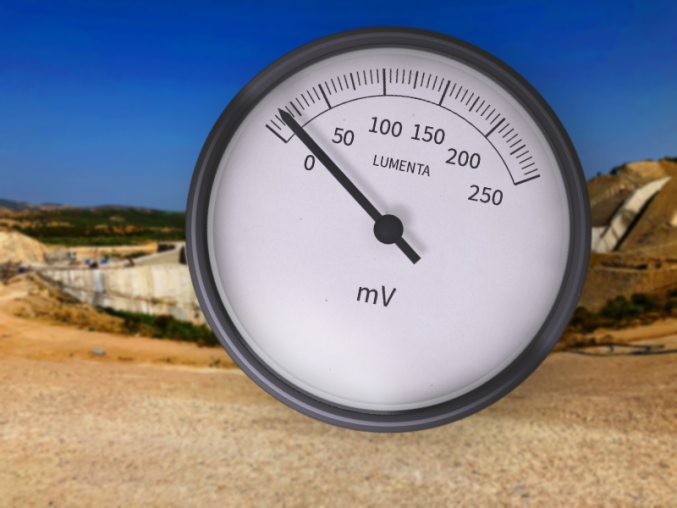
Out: 15 mV
